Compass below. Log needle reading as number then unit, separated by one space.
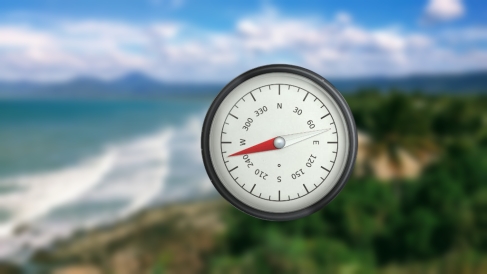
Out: 255 °
